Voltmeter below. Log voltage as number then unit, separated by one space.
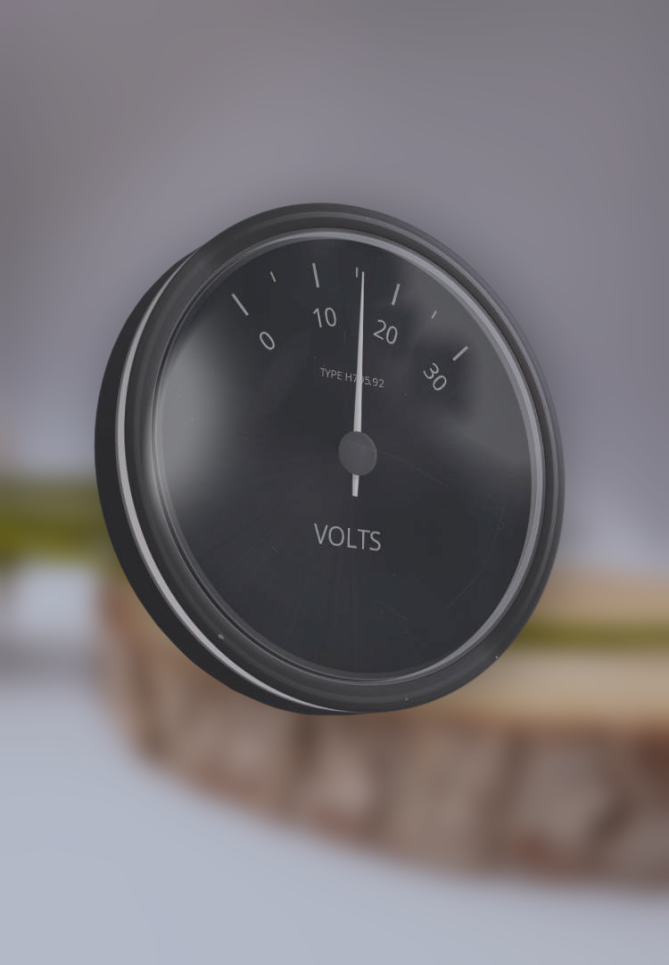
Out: 15 V
